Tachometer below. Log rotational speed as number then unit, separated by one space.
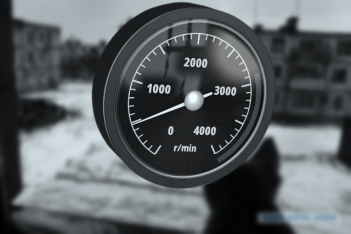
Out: 500 rpm
